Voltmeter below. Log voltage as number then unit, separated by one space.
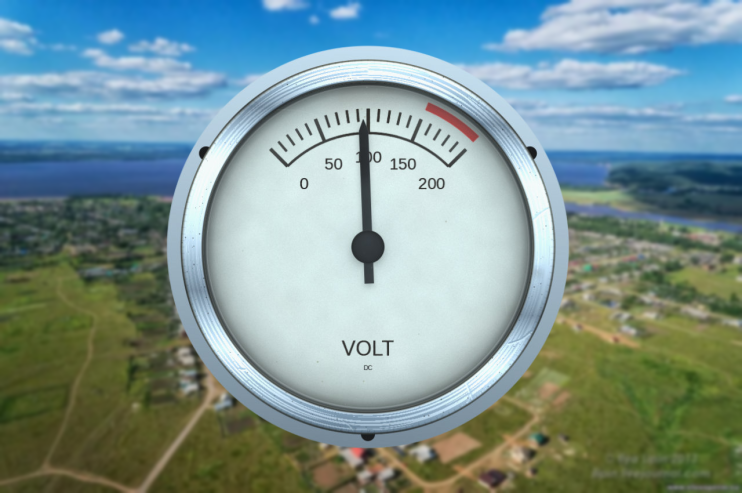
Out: 95 V
